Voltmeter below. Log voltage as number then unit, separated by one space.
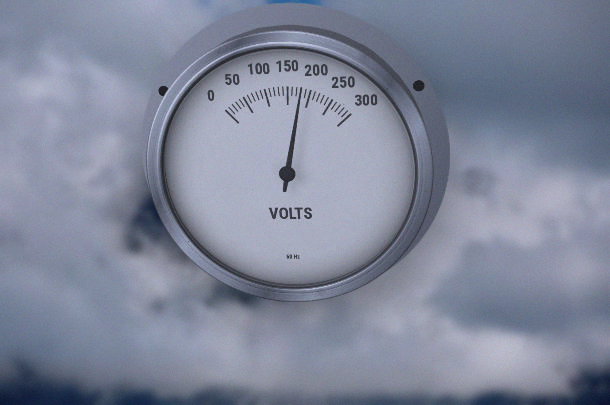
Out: 180 V
